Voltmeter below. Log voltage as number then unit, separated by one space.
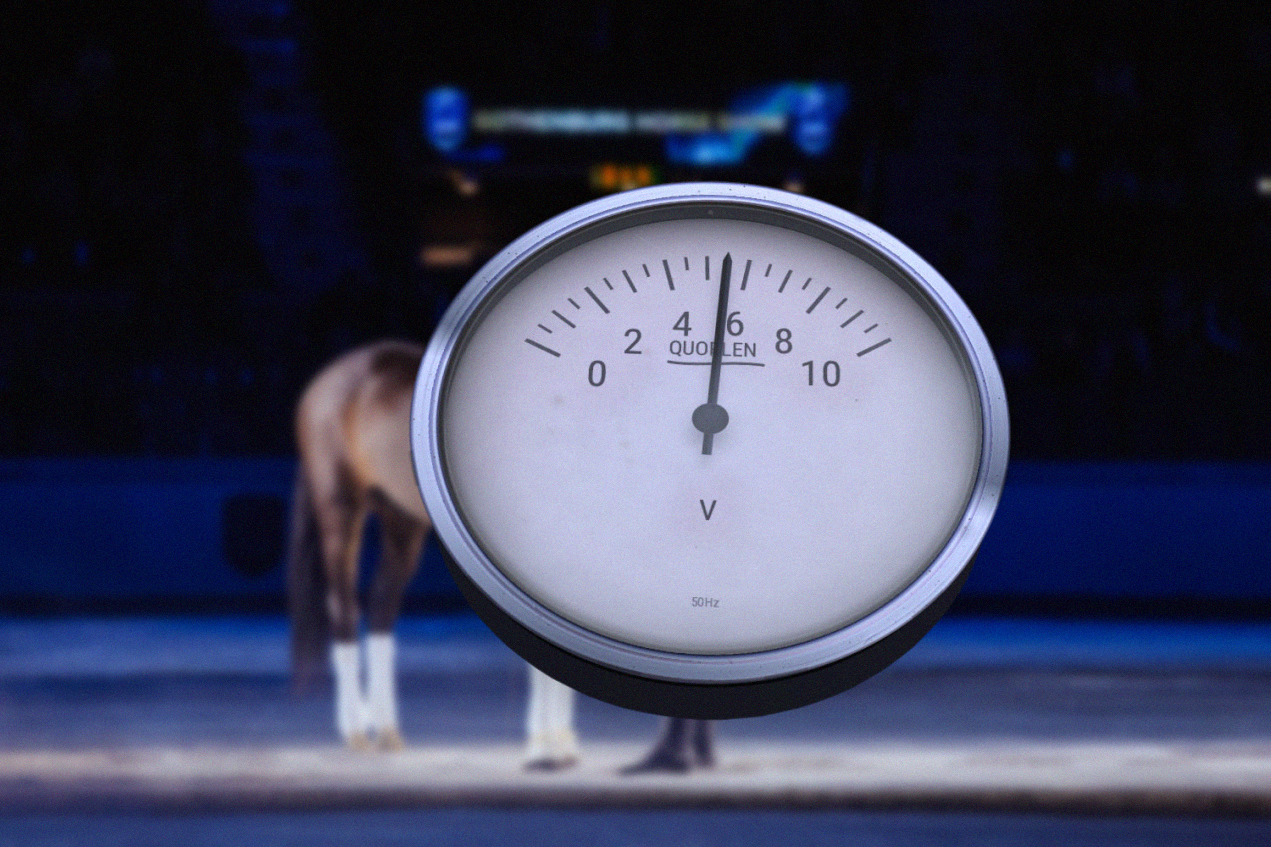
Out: 5.5 V
